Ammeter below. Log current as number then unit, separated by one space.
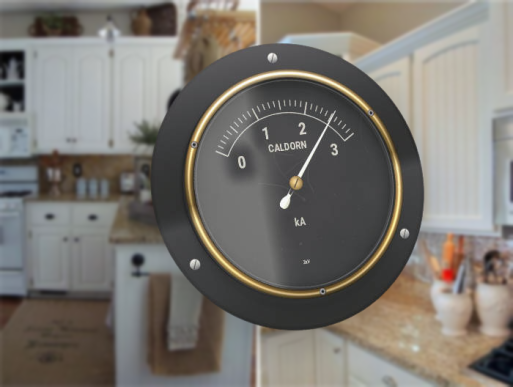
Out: 2.5 kA
